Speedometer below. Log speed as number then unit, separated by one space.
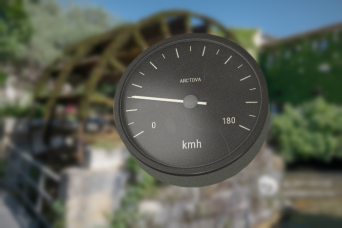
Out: 30 km/h
